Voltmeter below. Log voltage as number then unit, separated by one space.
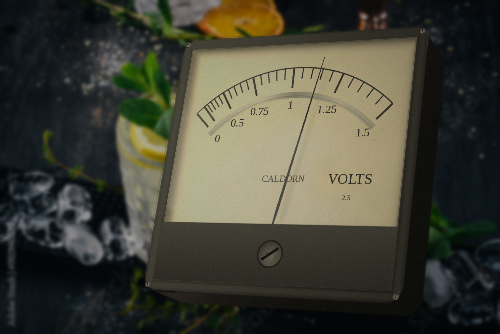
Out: 1.15 V
